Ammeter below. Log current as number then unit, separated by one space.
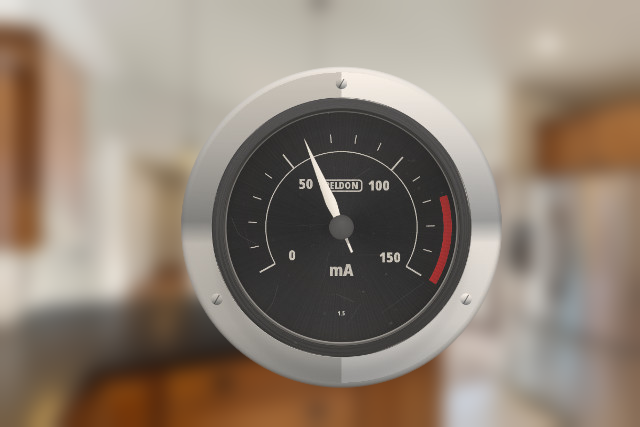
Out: 60 mA
